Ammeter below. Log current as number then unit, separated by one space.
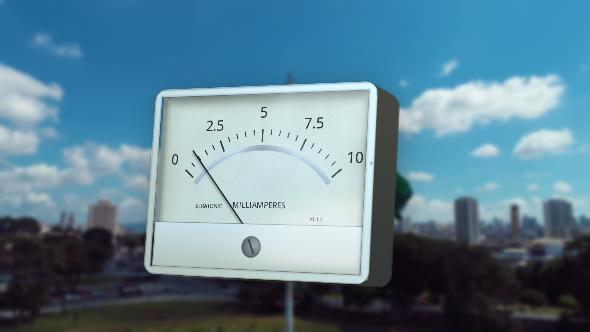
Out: 1 mA
